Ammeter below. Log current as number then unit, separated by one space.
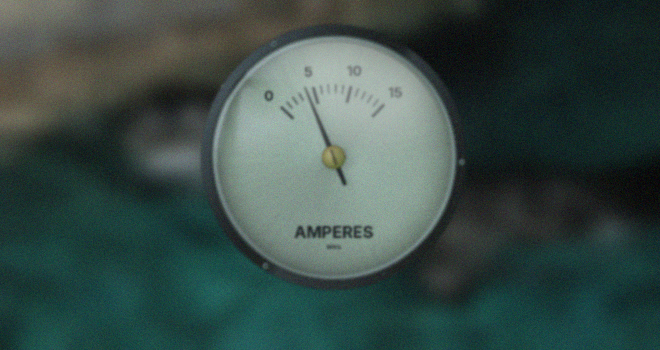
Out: 4 A
